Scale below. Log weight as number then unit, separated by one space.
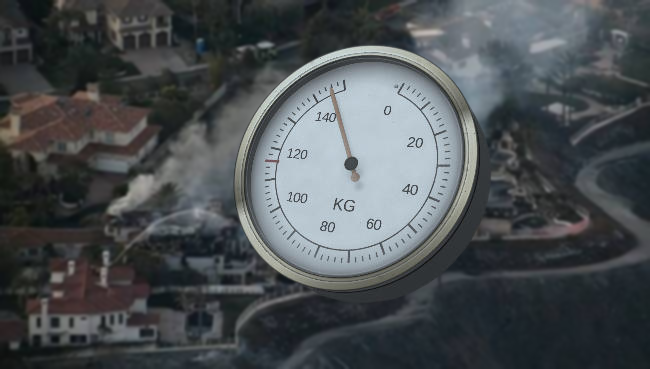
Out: 146 kg
